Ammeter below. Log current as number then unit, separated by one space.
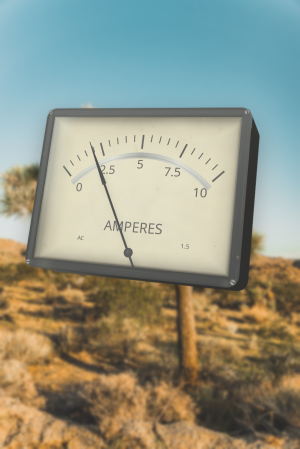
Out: 2 A
